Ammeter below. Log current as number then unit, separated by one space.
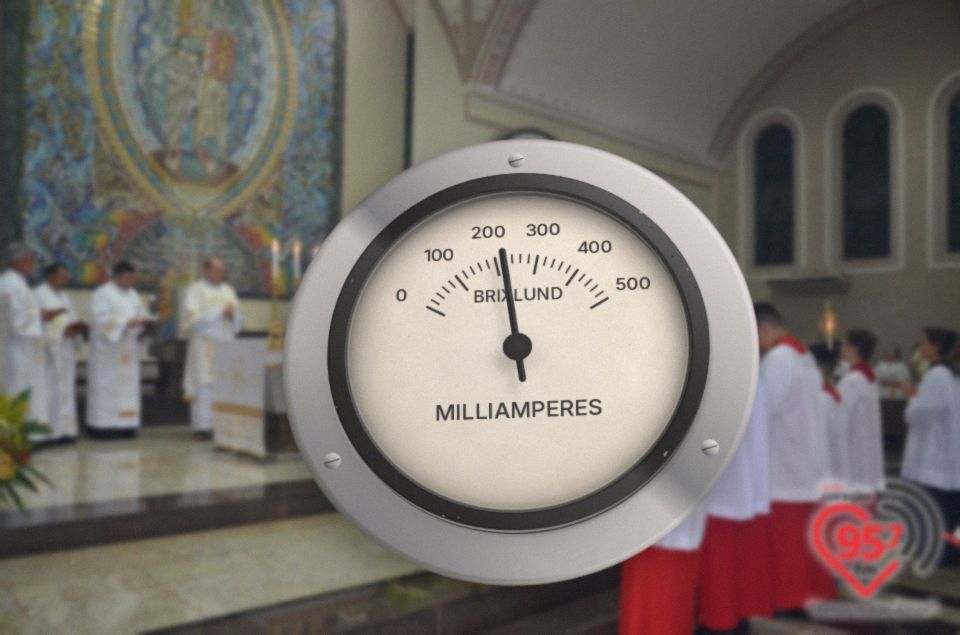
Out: 220 mA
